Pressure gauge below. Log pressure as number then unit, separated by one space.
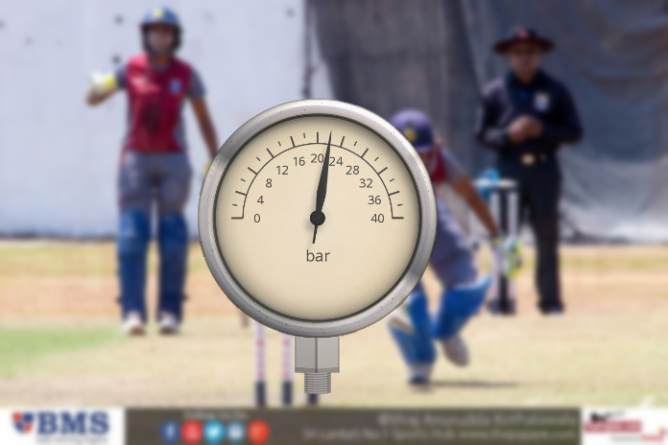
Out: 22 bar
